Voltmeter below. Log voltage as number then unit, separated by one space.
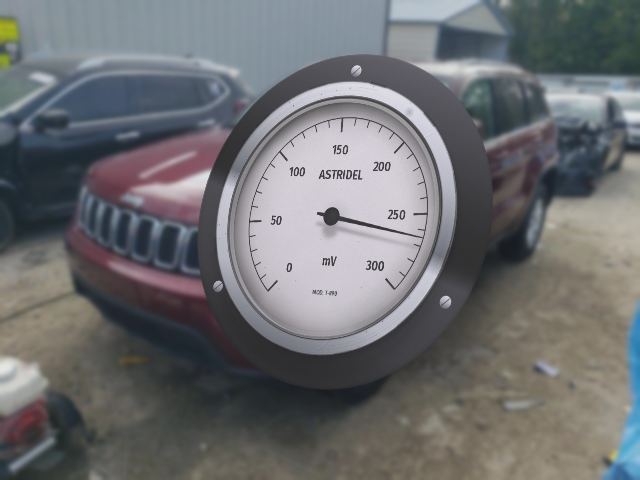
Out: 265 mV
